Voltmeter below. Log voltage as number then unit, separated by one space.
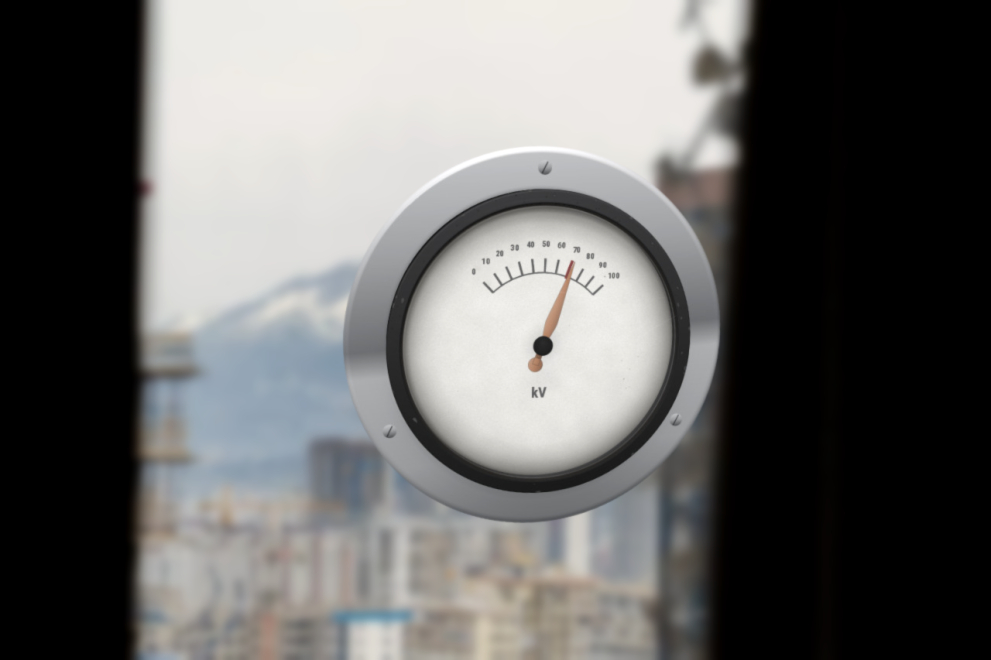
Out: 70 kV
